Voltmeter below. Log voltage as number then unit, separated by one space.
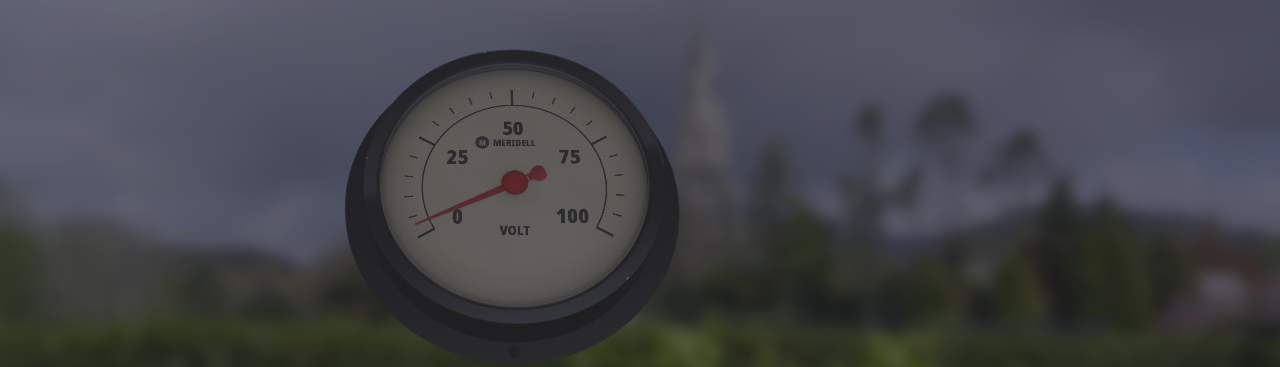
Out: 2.5 V
